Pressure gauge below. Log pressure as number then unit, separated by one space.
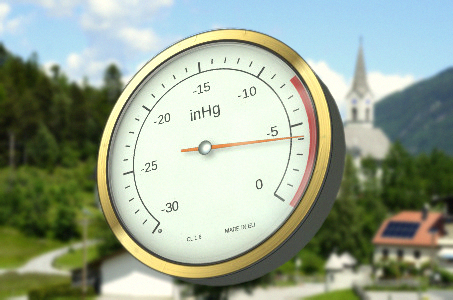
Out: -4 inHg
